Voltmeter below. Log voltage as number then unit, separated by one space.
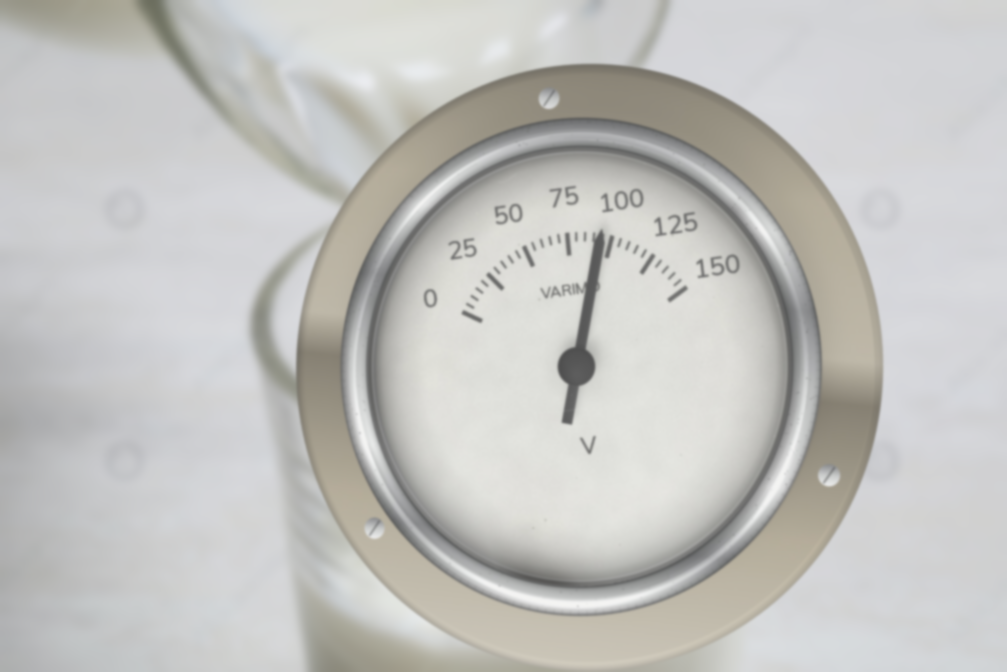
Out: 95 V
